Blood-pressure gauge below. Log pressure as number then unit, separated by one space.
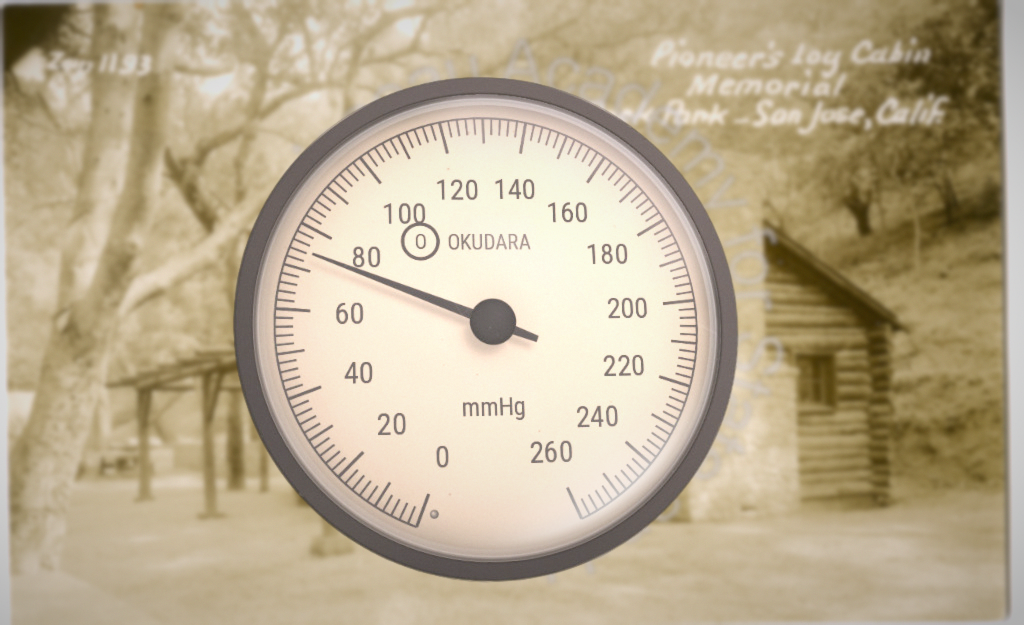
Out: 74 mmHg
